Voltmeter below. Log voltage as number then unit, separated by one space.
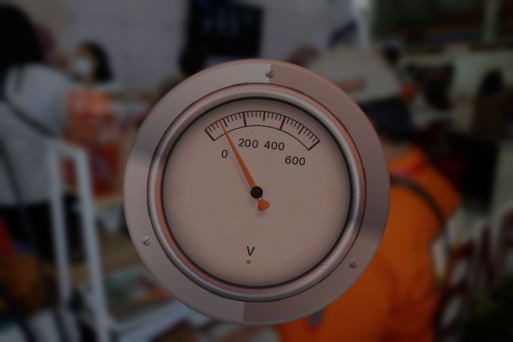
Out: 80 V
